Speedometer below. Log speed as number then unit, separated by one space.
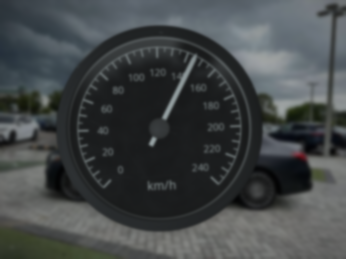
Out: 145 km/h
